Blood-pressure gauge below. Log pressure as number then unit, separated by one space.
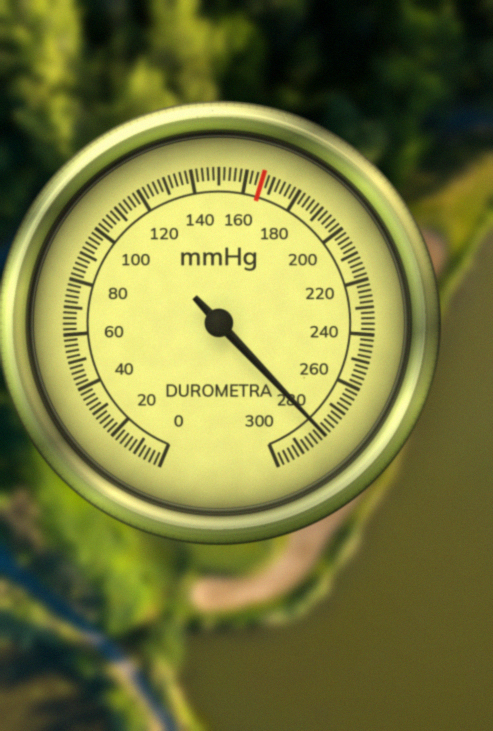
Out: 280 mmHg
